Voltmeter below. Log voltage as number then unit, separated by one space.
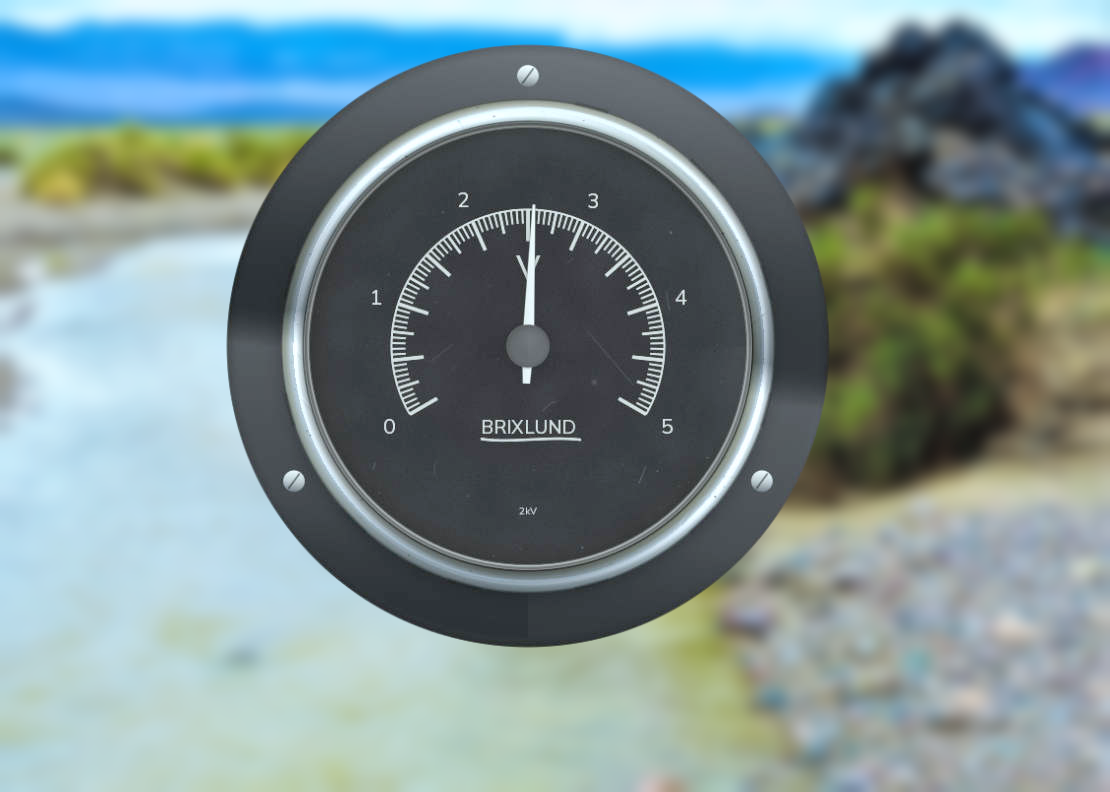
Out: 2.55 V
